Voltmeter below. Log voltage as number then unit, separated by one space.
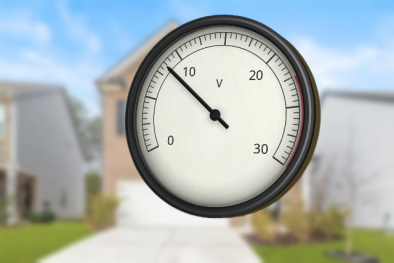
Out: 8.5 V
